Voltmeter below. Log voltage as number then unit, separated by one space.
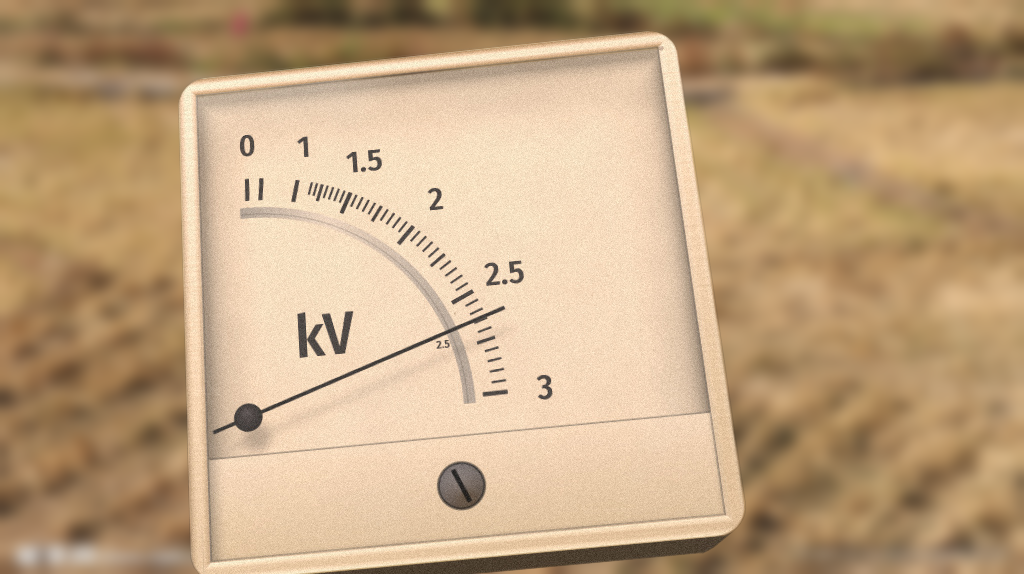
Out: 2.65 kV
